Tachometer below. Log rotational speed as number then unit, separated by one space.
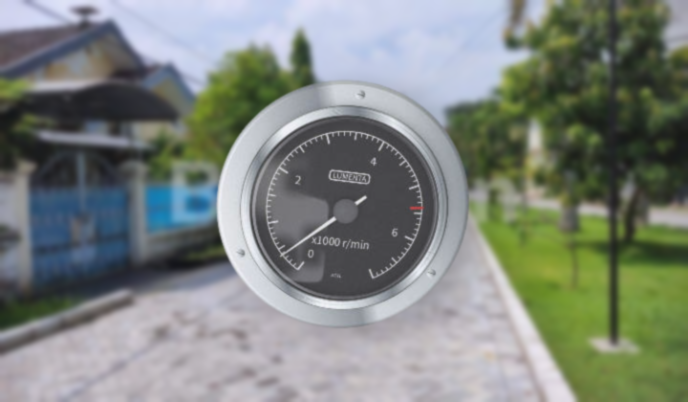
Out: 400 rpm
